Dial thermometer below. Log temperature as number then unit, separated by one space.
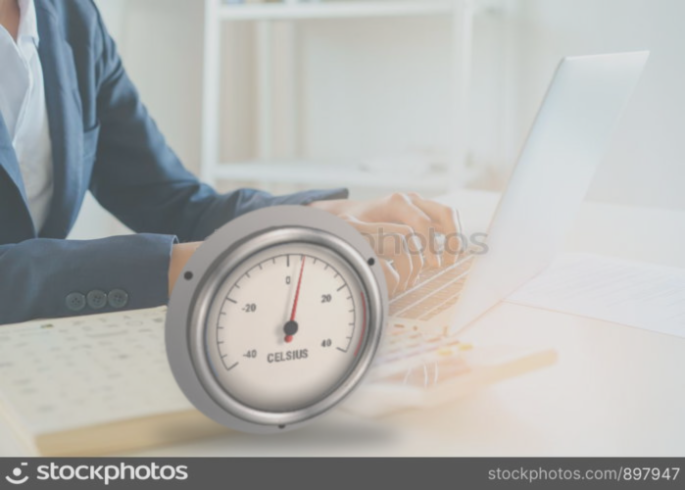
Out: 4 °C
